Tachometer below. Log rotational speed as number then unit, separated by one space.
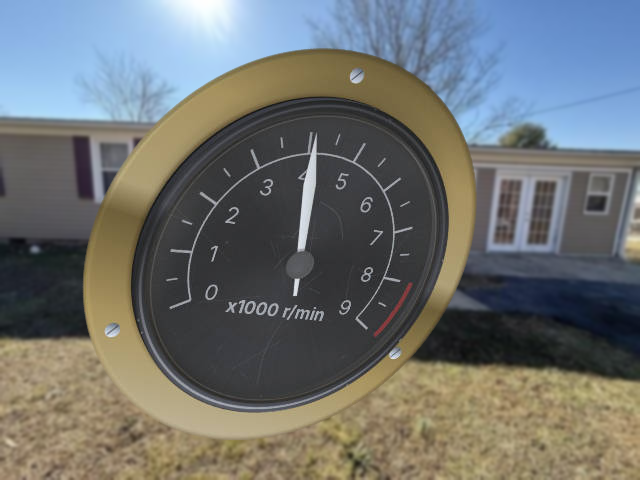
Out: 4000 rpm
